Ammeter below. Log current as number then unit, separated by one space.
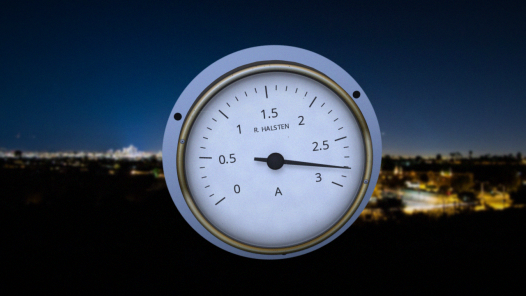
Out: 2.8 A
